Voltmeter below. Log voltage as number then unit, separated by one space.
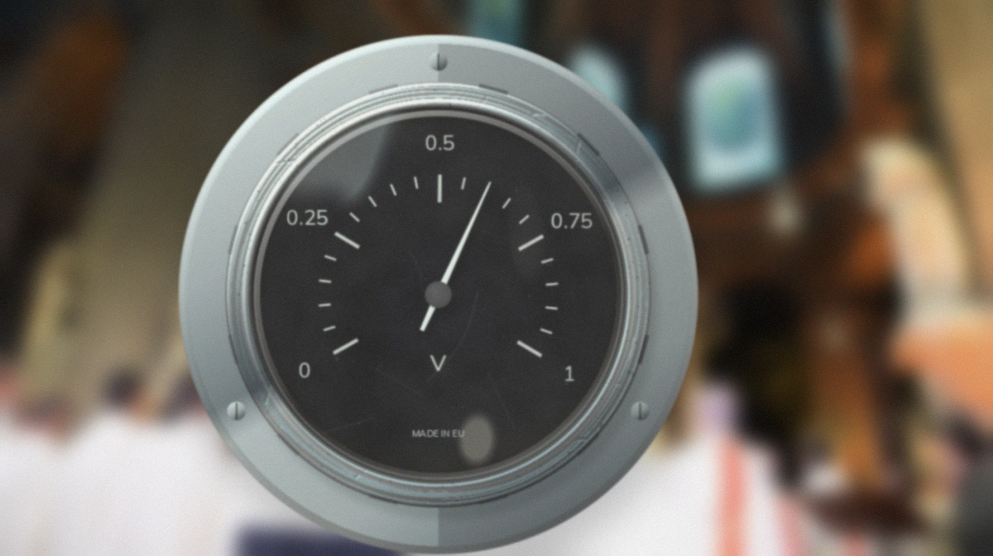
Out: 0.6 V
